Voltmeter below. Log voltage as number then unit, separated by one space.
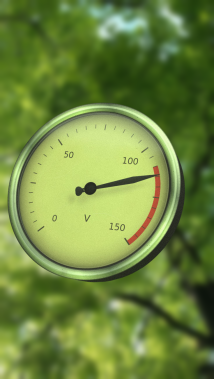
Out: 115 V
